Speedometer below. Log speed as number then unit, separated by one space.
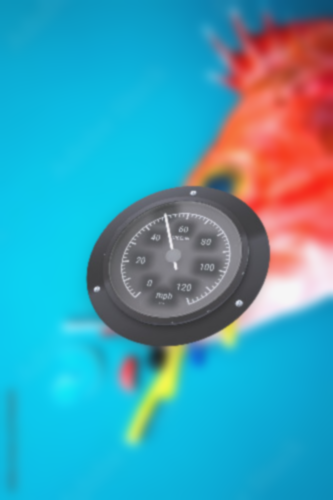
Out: 50 mph
